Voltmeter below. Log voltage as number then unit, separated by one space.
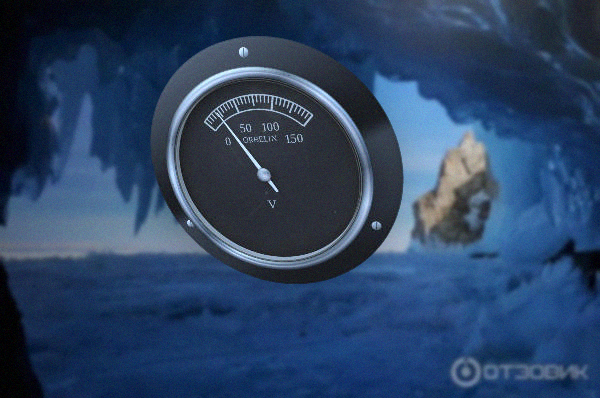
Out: 25 V
